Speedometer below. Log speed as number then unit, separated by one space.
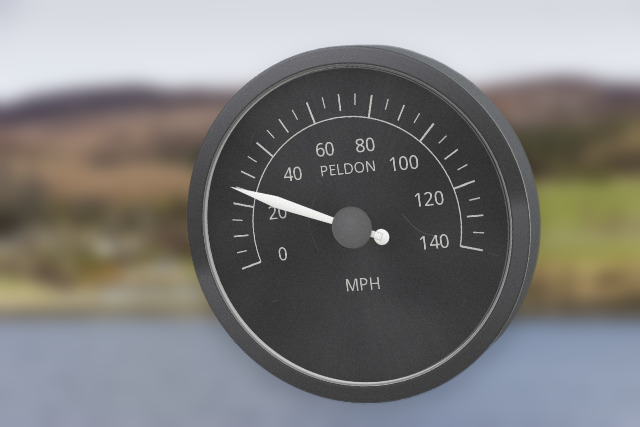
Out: 25 mph
